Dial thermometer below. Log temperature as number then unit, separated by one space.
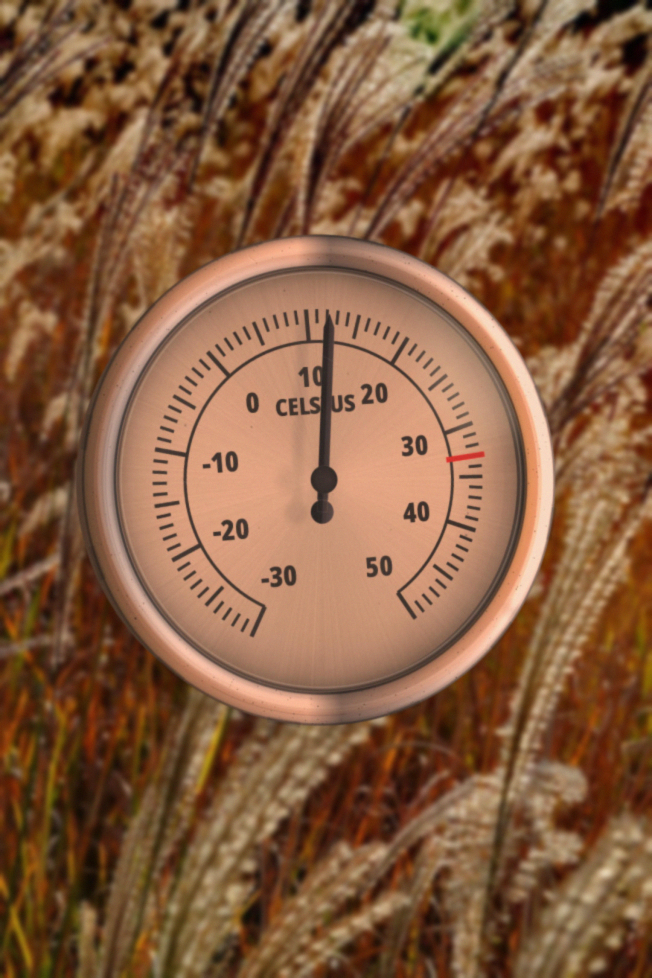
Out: 12 °C
